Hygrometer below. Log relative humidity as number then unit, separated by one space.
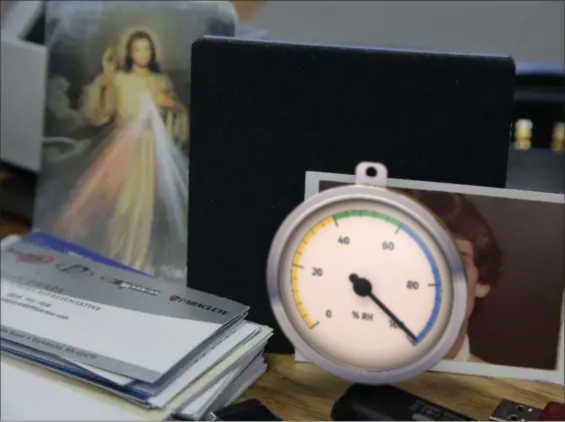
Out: 98 %
